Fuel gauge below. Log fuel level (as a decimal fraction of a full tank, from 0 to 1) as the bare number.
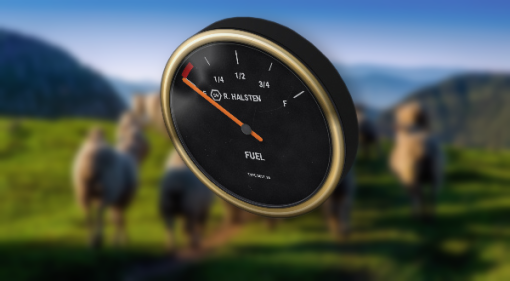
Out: 0
